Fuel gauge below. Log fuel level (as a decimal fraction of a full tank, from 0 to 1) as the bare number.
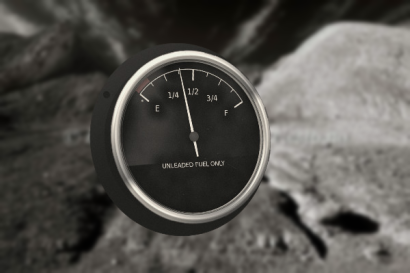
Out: 0.375
